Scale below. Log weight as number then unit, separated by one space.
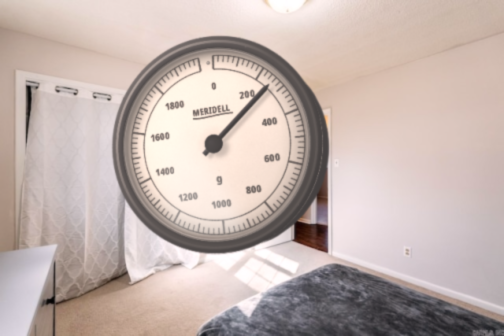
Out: 260 g
